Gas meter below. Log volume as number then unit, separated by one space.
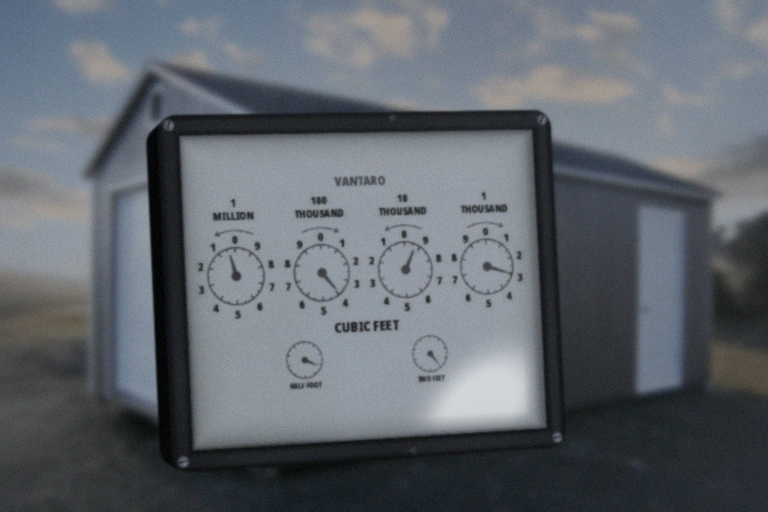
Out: 39300 ft³
